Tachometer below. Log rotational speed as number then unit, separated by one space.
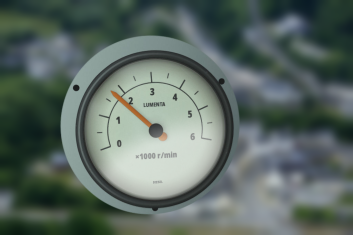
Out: 1750 rpm
